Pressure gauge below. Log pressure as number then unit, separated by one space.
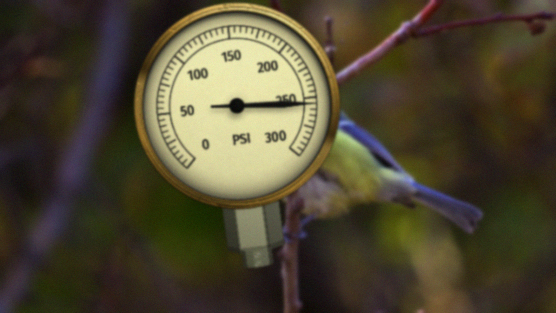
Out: 255 psi
